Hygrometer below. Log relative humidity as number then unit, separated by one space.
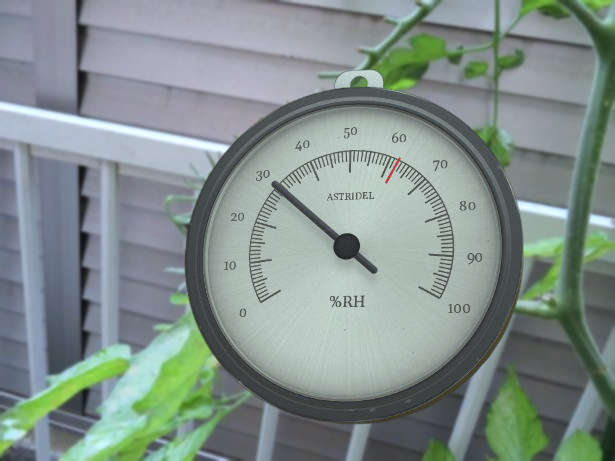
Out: 30 %
